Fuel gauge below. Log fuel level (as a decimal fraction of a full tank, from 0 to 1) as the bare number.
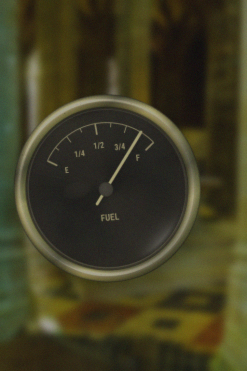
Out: 0.875
